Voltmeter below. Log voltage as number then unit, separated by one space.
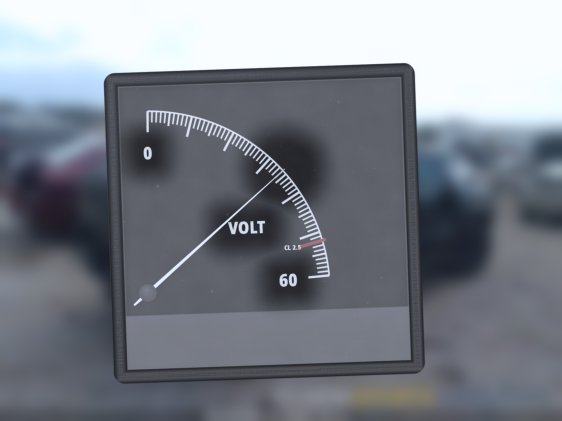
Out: 34 V
